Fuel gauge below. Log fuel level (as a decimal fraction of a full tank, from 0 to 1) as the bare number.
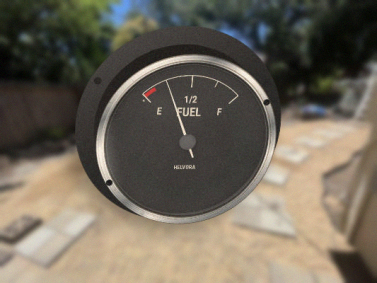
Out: 0.25
